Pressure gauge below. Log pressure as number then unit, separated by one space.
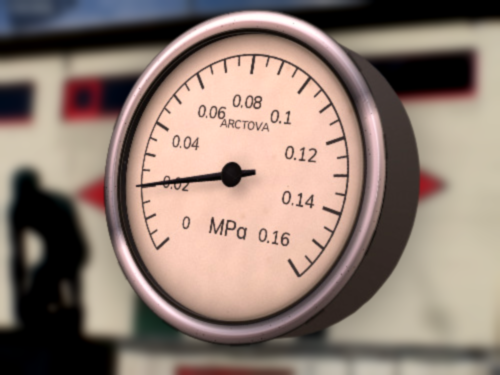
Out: 0.02 MPa
